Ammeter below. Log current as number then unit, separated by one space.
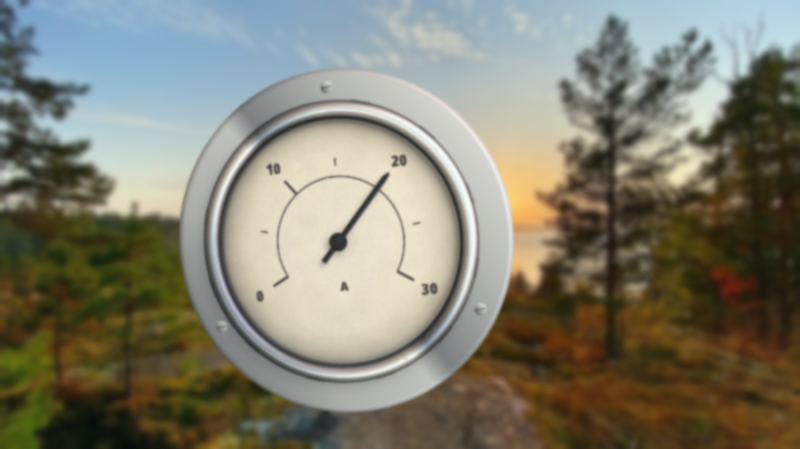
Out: 20 A
